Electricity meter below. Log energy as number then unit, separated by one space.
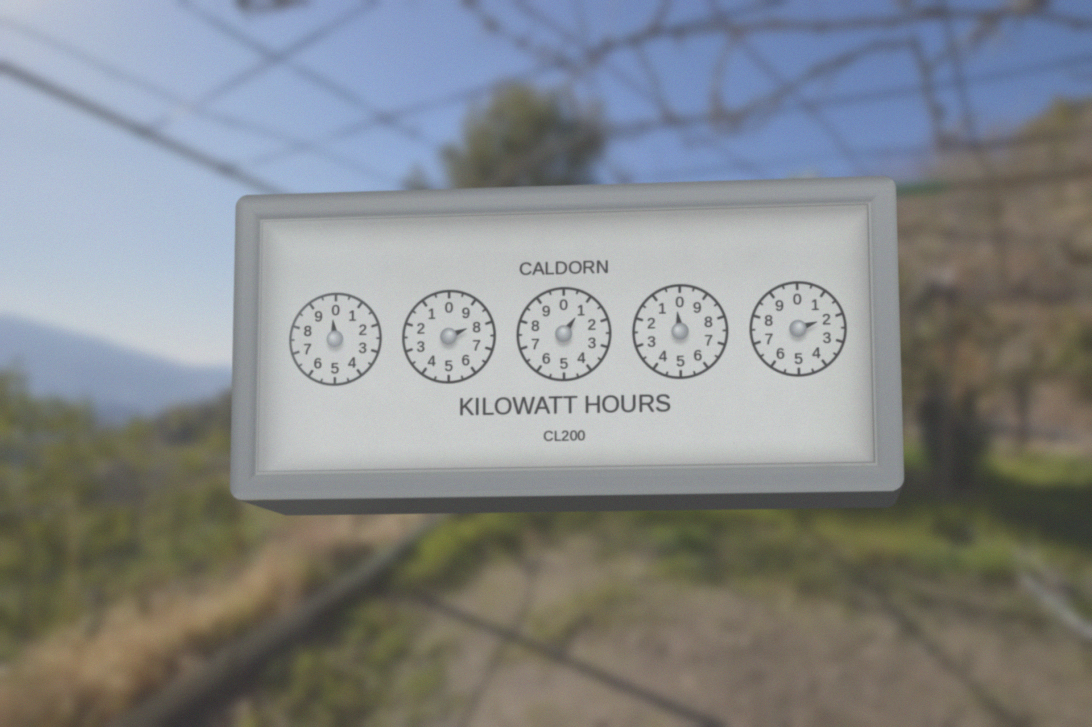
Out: 98102 kWh
